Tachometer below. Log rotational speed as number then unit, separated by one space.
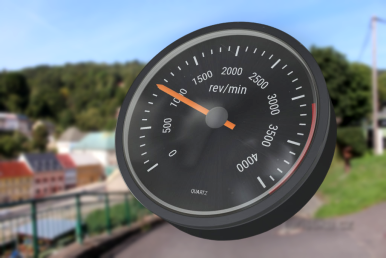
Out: 1000 rpm
